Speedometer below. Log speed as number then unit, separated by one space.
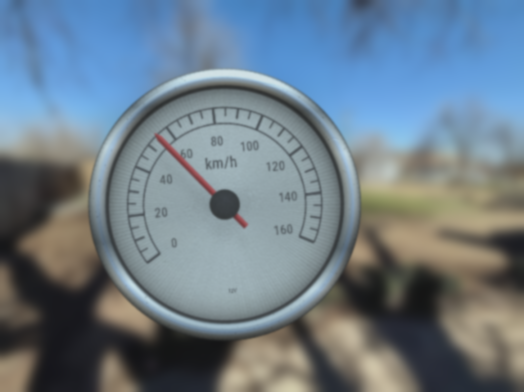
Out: 55 km/h
